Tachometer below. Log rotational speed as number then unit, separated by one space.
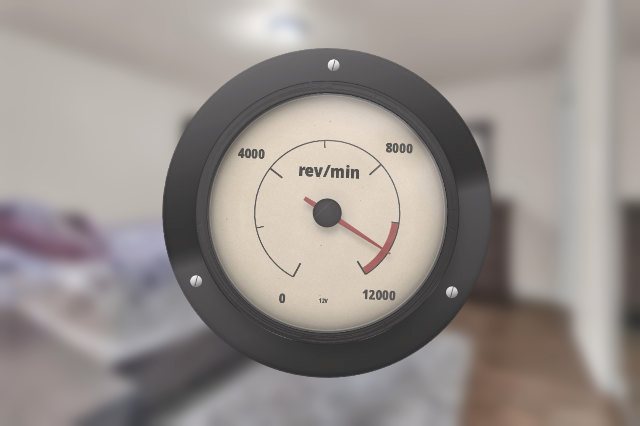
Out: 11000 rpm
